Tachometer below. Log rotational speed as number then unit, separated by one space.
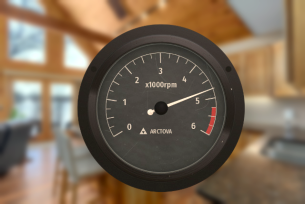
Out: 4750 rpm
